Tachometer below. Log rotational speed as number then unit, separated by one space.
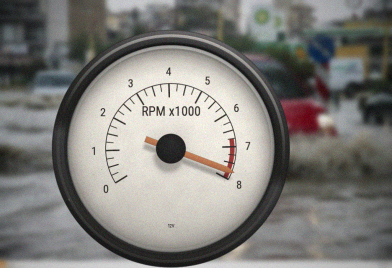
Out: 7750 rpm
